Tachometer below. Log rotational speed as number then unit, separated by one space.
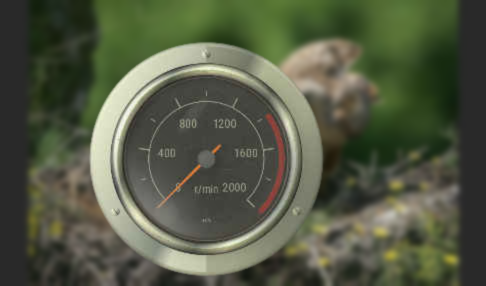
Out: 0 rpm
